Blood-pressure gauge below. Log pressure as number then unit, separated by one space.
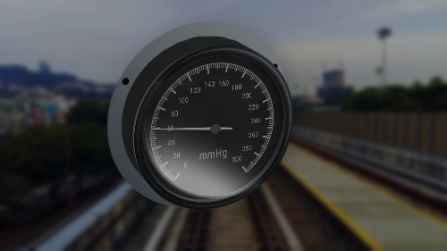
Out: 60 mmHg
